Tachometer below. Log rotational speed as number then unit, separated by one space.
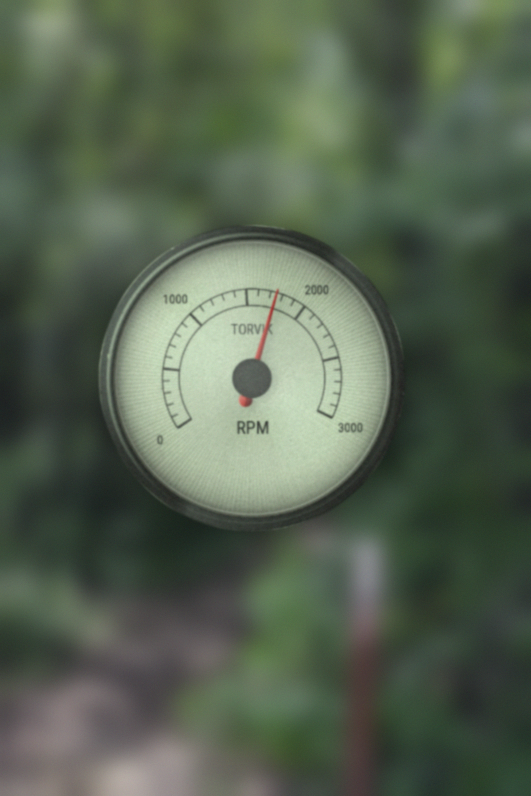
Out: 1750 rpm
